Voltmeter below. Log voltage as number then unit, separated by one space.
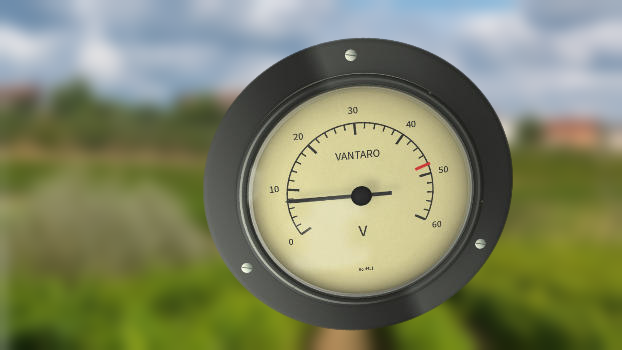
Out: 8 V
